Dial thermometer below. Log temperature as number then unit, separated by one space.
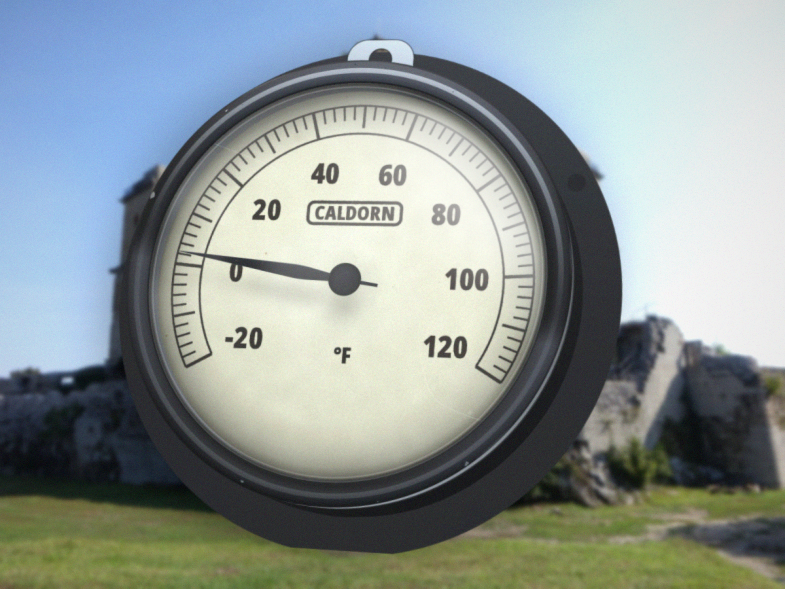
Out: 2 °F
